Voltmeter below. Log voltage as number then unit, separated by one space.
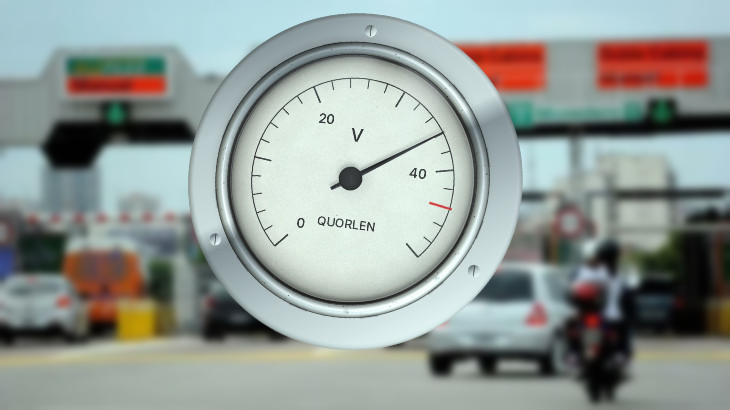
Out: 36 V
